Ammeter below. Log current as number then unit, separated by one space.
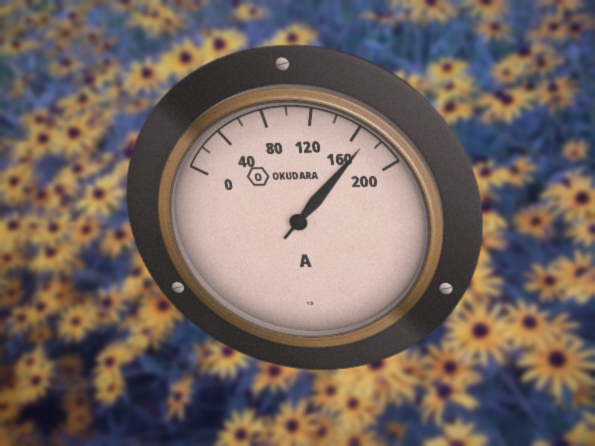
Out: 170 A
